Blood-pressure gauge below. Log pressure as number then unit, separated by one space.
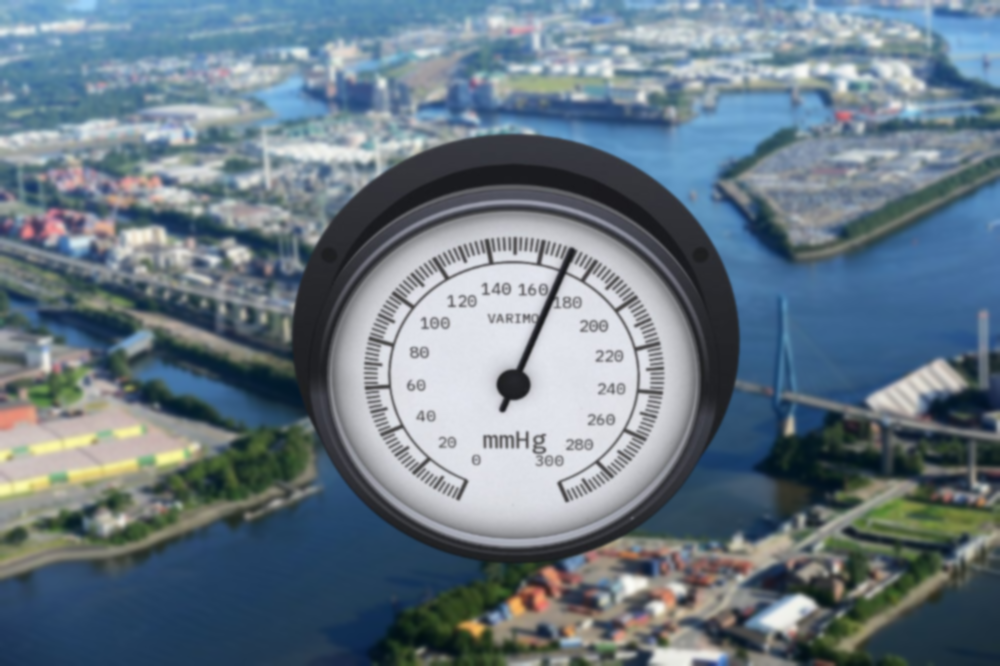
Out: 170 mmHg
